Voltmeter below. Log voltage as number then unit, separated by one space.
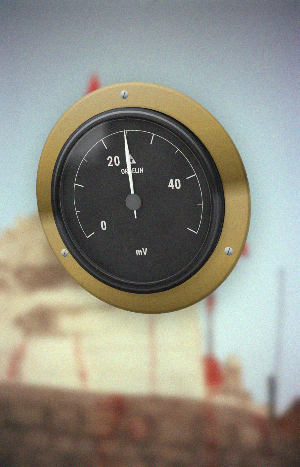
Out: 25 mV
